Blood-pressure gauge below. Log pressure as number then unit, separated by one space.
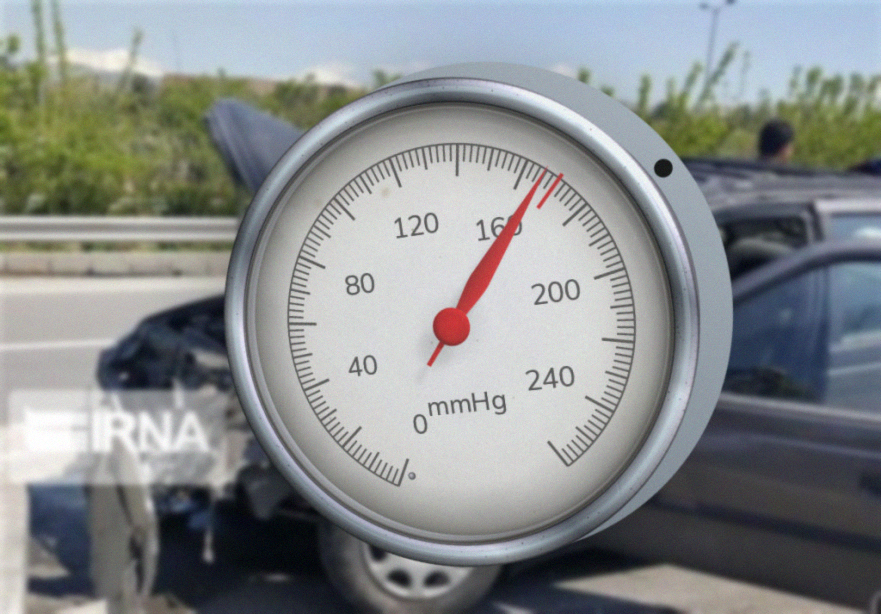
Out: 166 mmHg
